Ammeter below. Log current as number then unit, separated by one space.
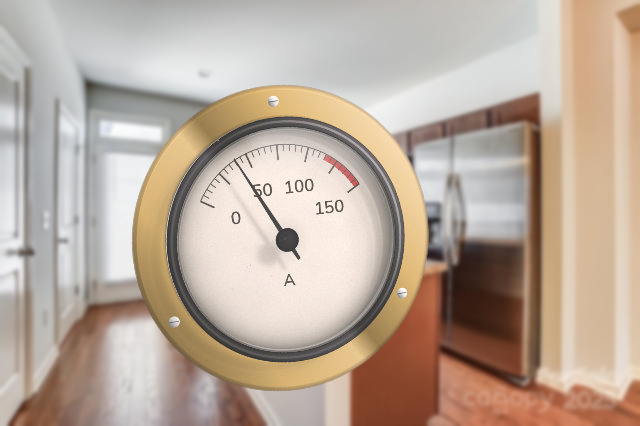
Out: 40 A
